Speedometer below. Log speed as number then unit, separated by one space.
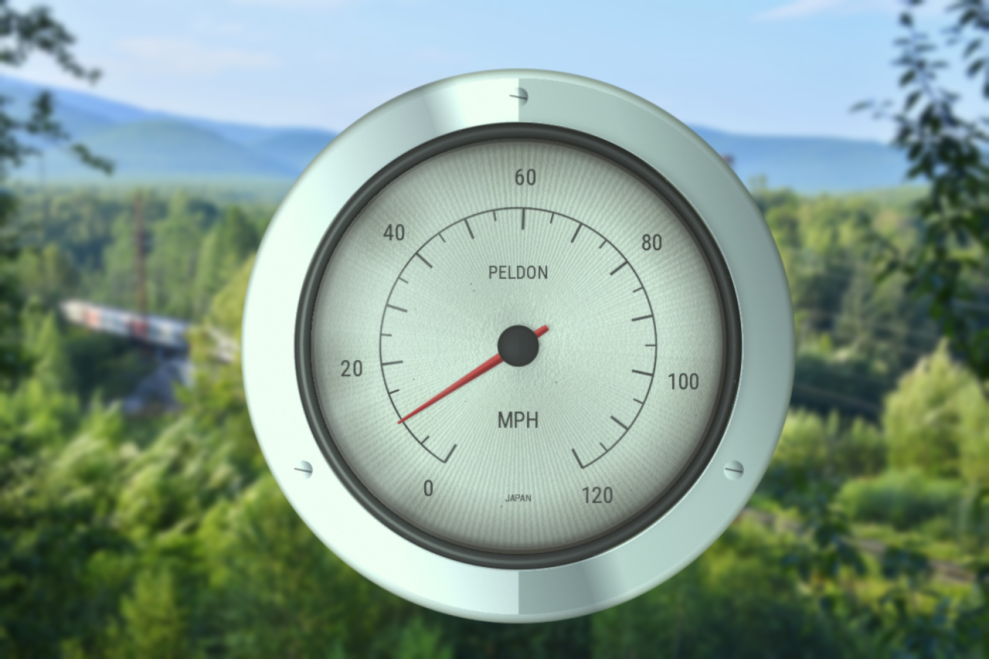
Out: 10 mph
